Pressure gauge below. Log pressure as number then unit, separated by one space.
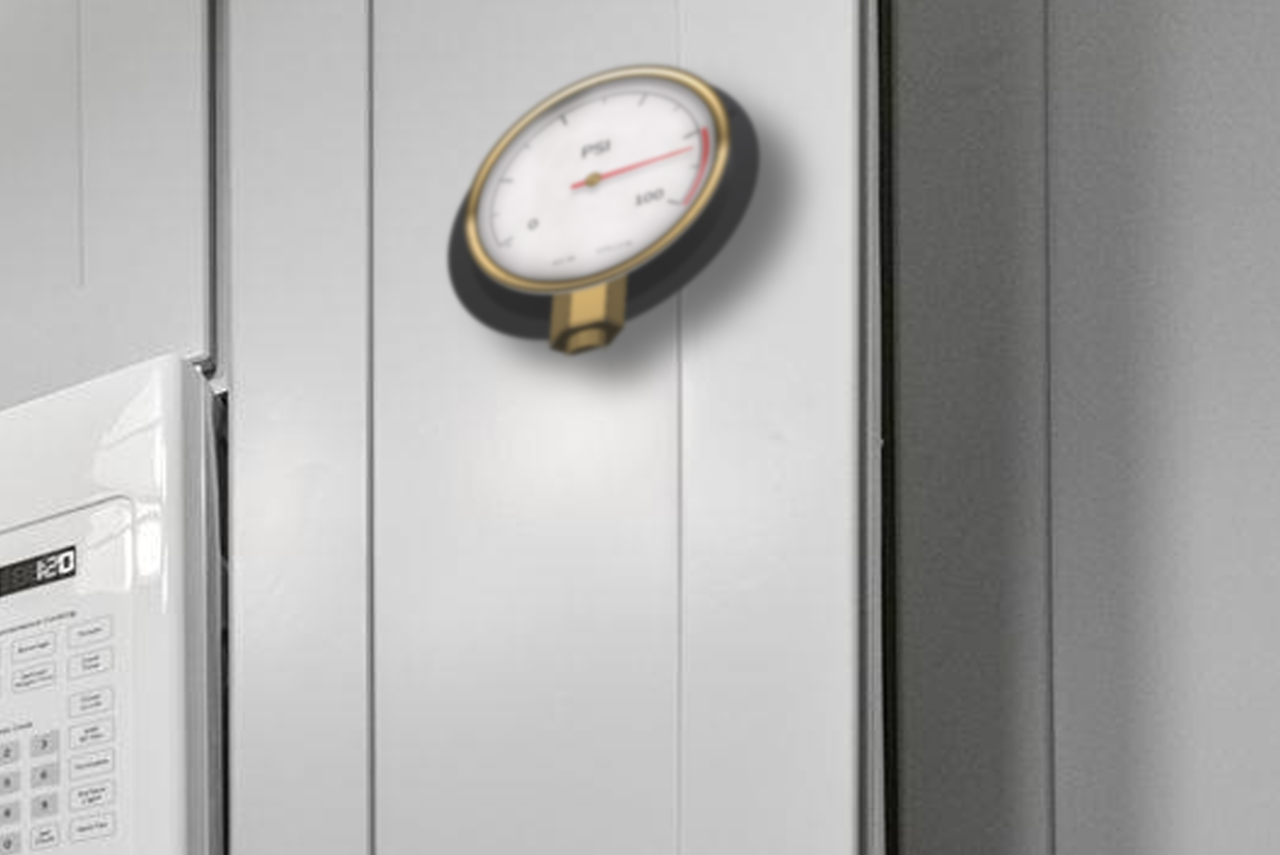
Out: 85 psi
